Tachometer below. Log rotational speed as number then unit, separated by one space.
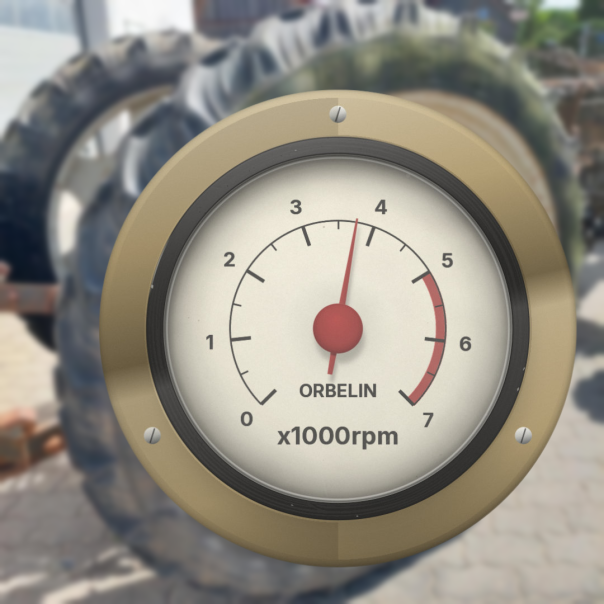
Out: 3750 rpm
